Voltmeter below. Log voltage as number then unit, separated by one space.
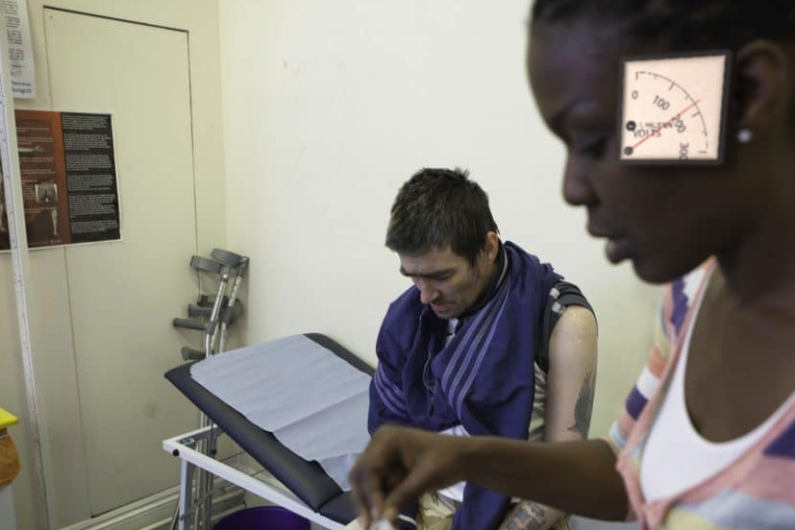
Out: 175 V
